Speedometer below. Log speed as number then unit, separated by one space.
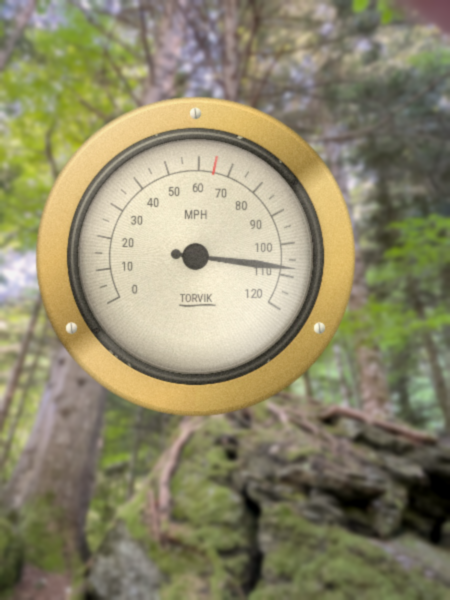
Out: 107.5 mph
